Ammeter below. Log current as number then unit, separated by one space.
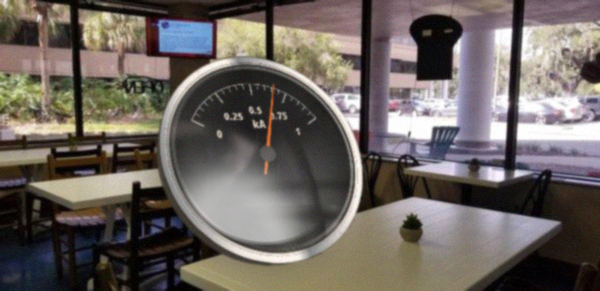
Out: 0.65 kA
